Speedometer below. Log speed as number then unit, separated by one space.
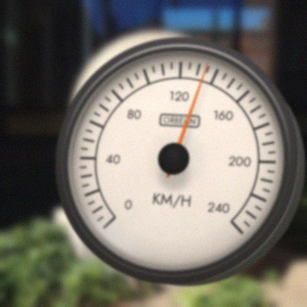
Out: 135 km/h
